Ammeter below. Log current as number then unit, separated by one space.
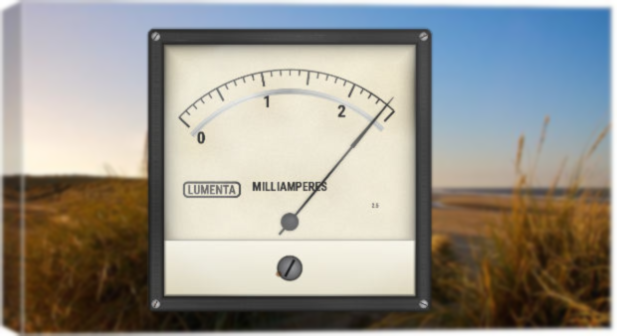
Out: 2.4 mA
